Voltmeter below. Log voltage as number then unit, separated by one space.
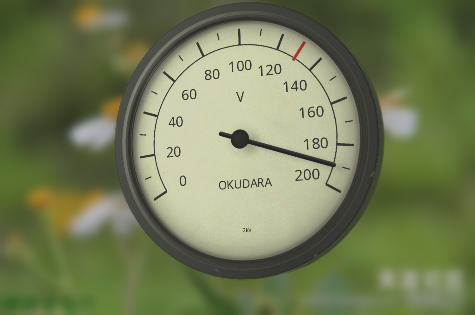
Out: 190 V
